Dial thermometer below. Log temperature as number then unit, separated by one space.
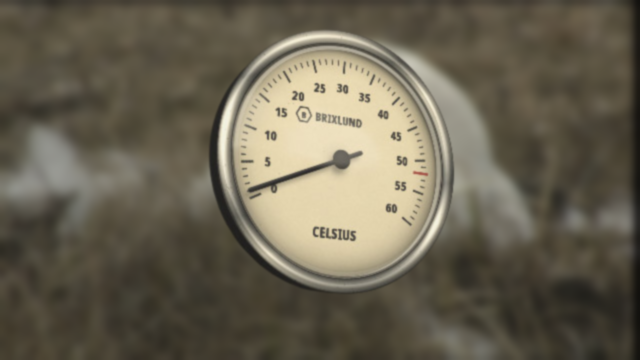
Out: 1 °C
